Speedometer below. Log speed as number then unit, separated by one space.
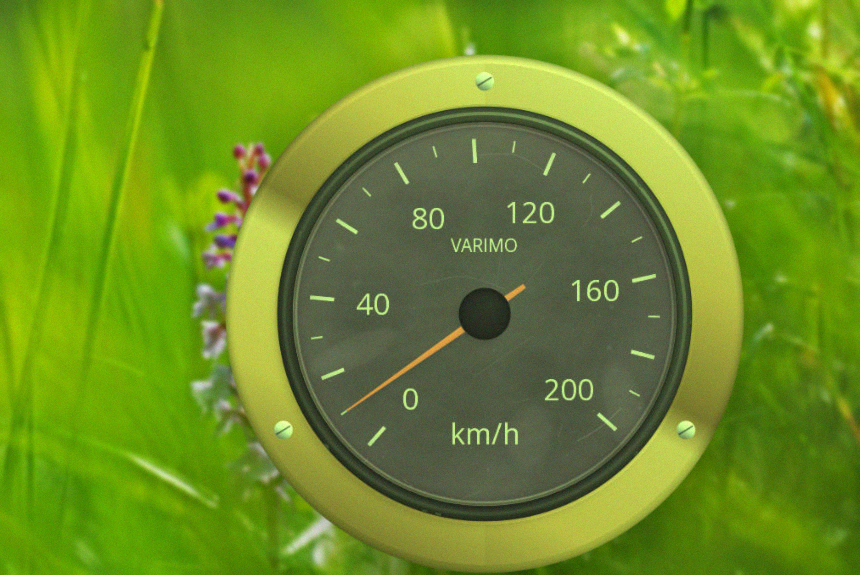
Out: 10 km/h
